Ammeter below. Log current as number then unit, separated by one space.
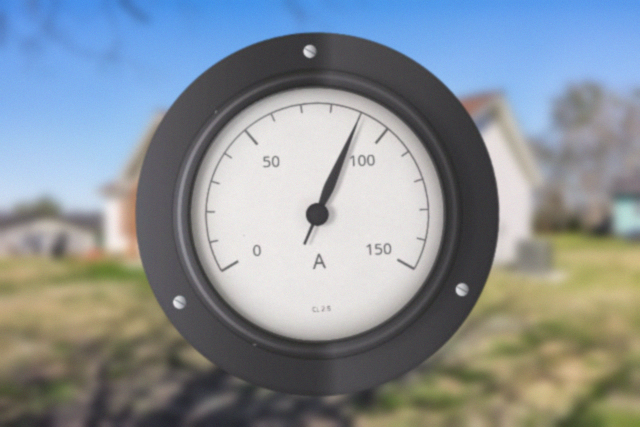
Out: 90 A
